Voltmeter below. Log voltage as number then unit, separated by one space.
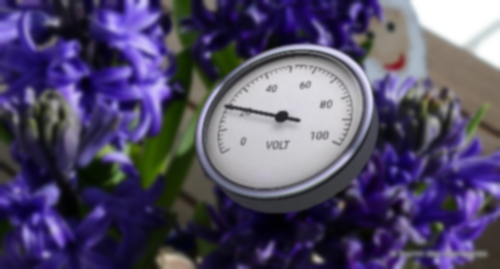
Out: 20 V
